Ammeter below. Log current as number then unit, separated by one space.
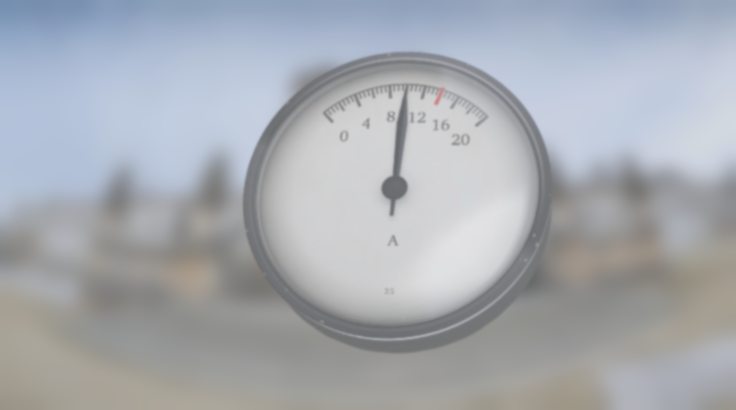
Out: 10 A
